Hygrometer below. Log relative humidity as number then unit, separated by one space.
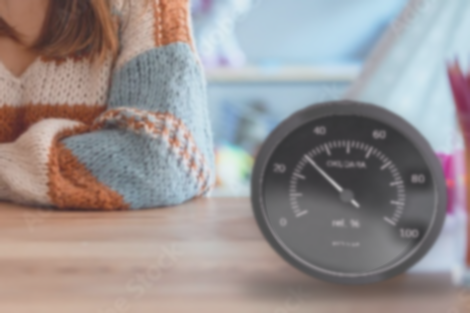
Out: 30 %
